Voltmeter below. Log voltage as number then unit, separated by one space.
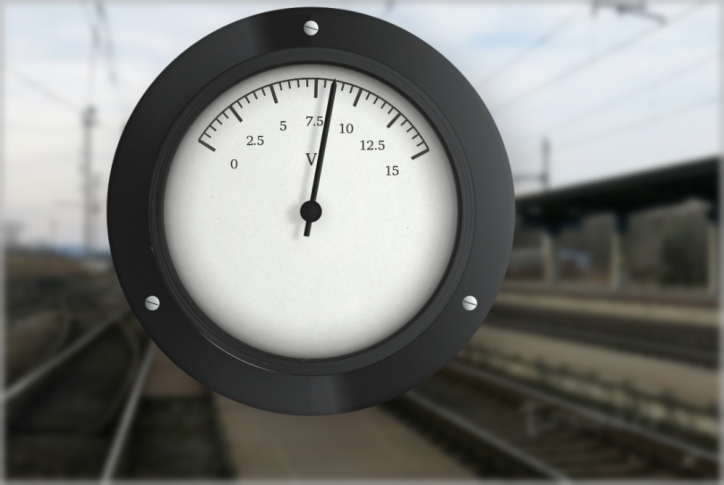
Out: 8.5 V
